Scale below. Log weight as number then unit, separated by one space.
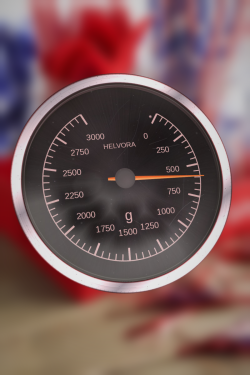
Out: 600 g
